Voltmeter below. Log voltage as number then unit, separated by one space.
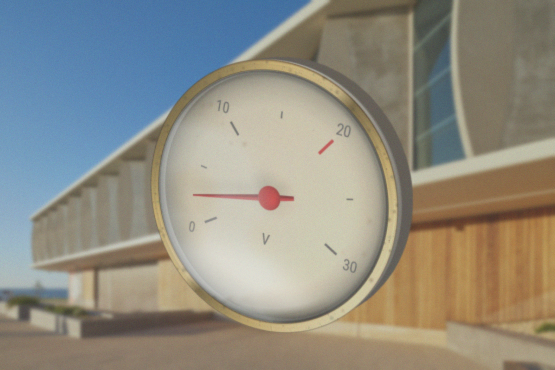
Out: 2.5 V
